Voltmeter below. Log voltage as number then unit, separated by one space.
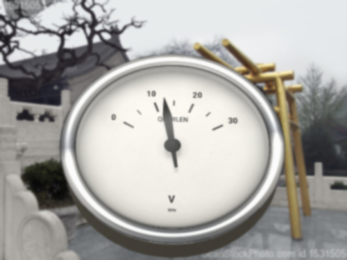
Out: 12.5 V
